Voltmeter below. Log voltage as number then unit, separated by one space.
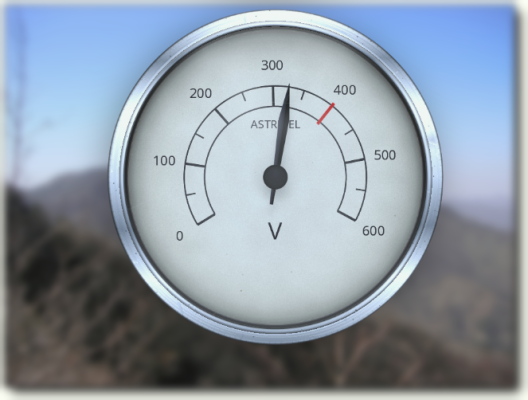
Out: 325 V
